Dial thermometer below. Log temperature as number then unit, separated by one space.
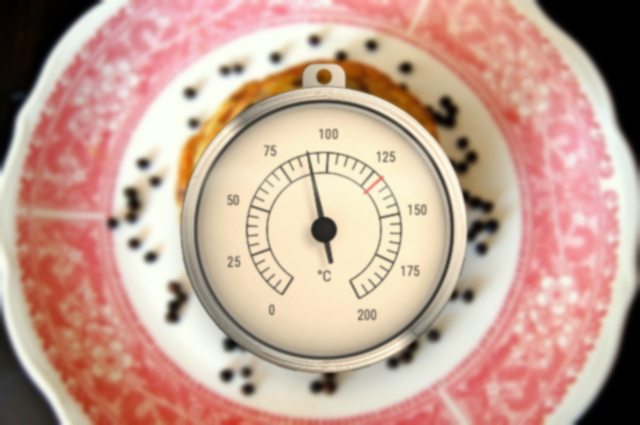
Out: 90 °C
